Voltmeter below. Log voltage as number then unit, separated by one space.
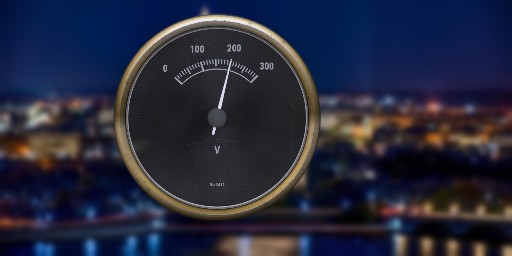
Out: 200 V
